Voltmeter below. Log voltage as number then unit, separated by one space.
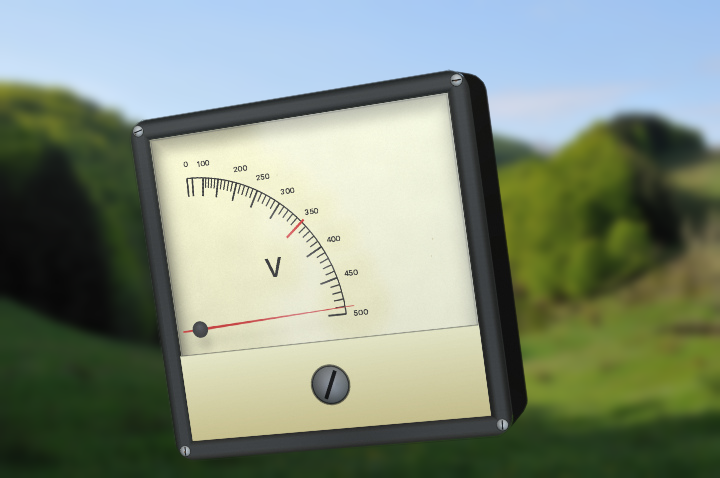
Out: 490 V
